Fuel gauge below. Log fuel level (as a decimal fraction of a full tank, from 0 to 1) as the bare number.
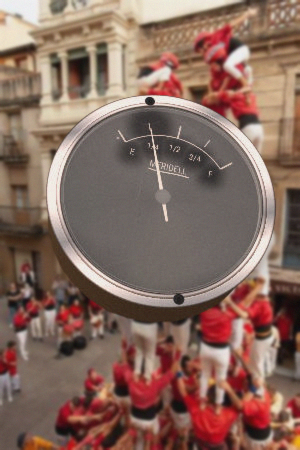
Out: 0.25
